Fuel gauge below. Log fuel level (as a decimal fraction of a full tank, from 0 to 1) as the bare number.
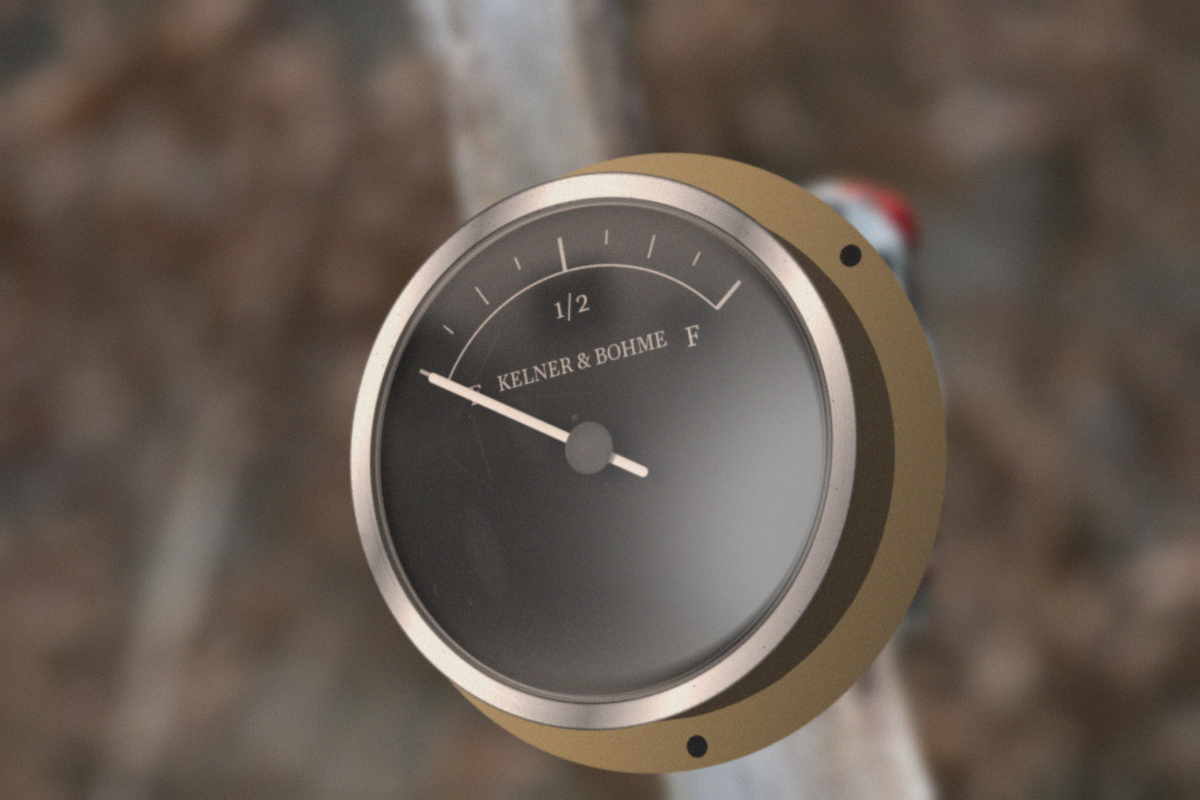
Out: 0
